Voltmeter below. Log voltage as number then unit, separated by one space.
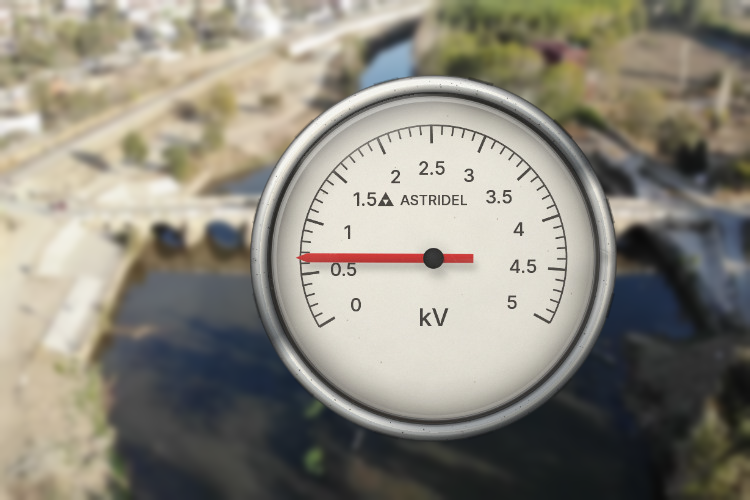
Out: 0.65 kV
